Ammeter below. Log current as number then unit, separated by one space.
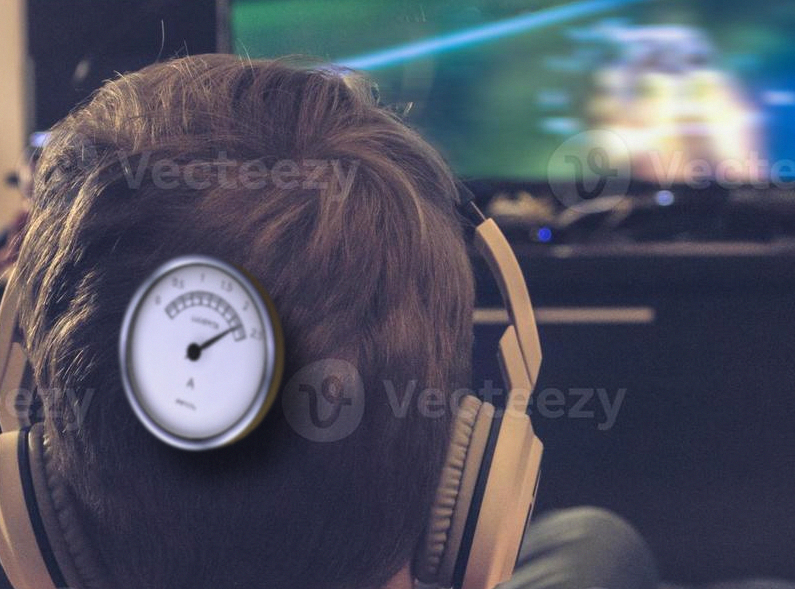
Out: 2.25 A
